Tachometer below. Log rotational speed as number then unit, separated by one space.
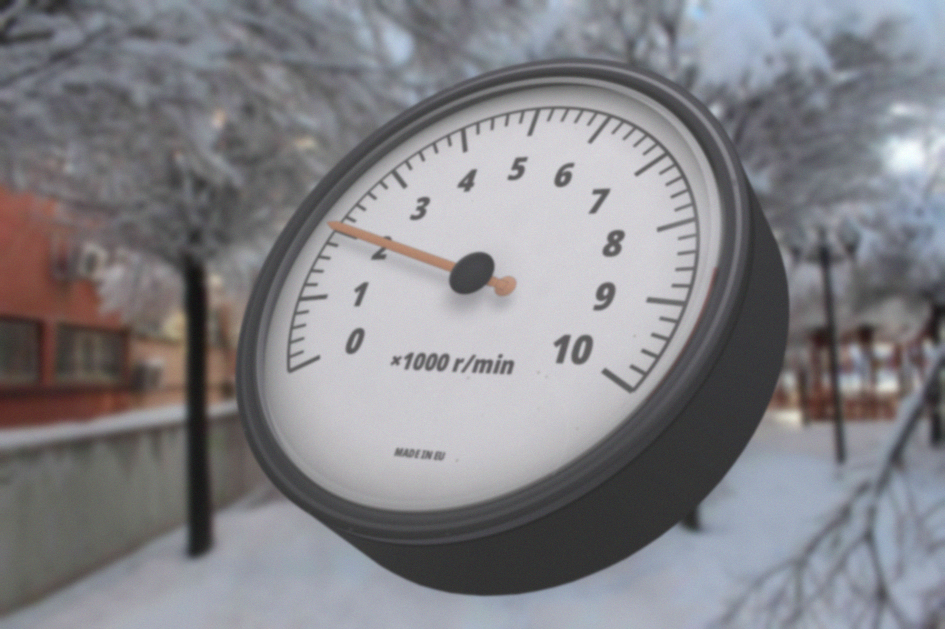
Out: 2000 rpm
